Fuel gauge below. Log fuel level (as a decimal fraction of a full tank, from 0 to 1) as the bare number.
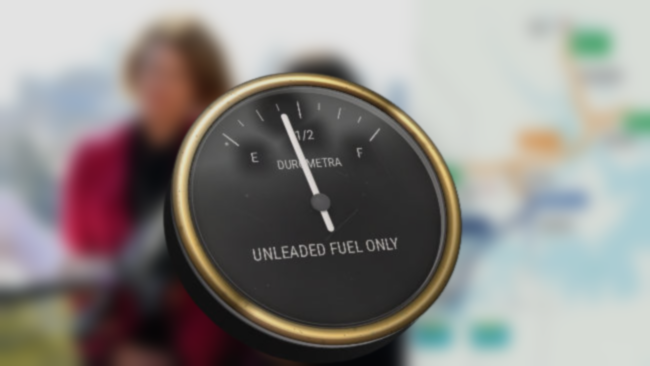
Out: 0.375
